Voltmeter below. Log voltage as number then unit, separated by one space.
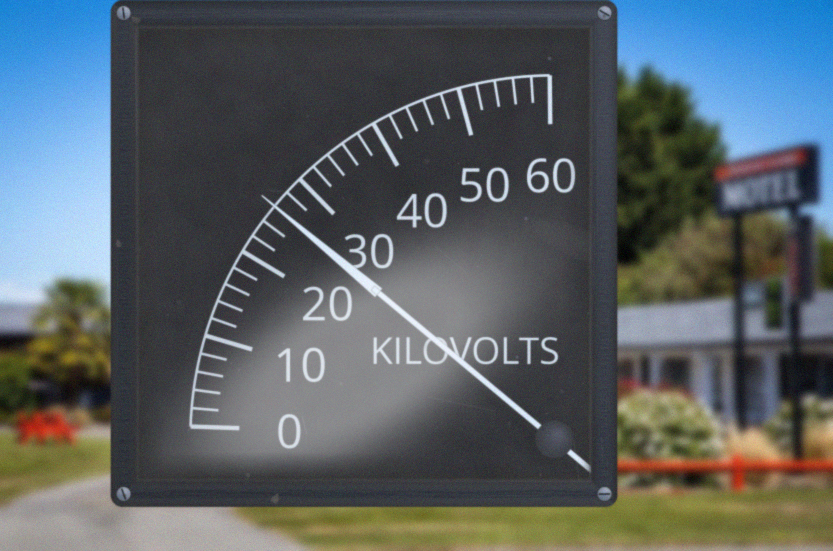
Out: 26 kV
